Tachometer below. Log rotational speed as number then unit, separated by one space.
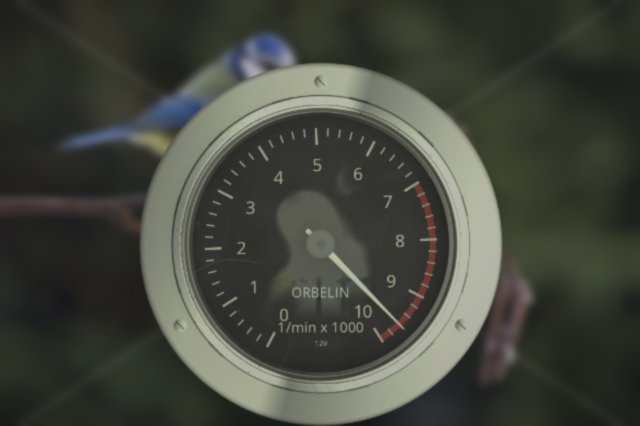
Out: 9600 rpm
